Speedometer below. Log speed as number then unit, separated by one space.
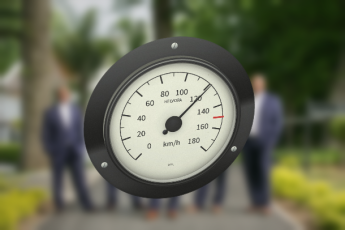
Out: 120 km/h
